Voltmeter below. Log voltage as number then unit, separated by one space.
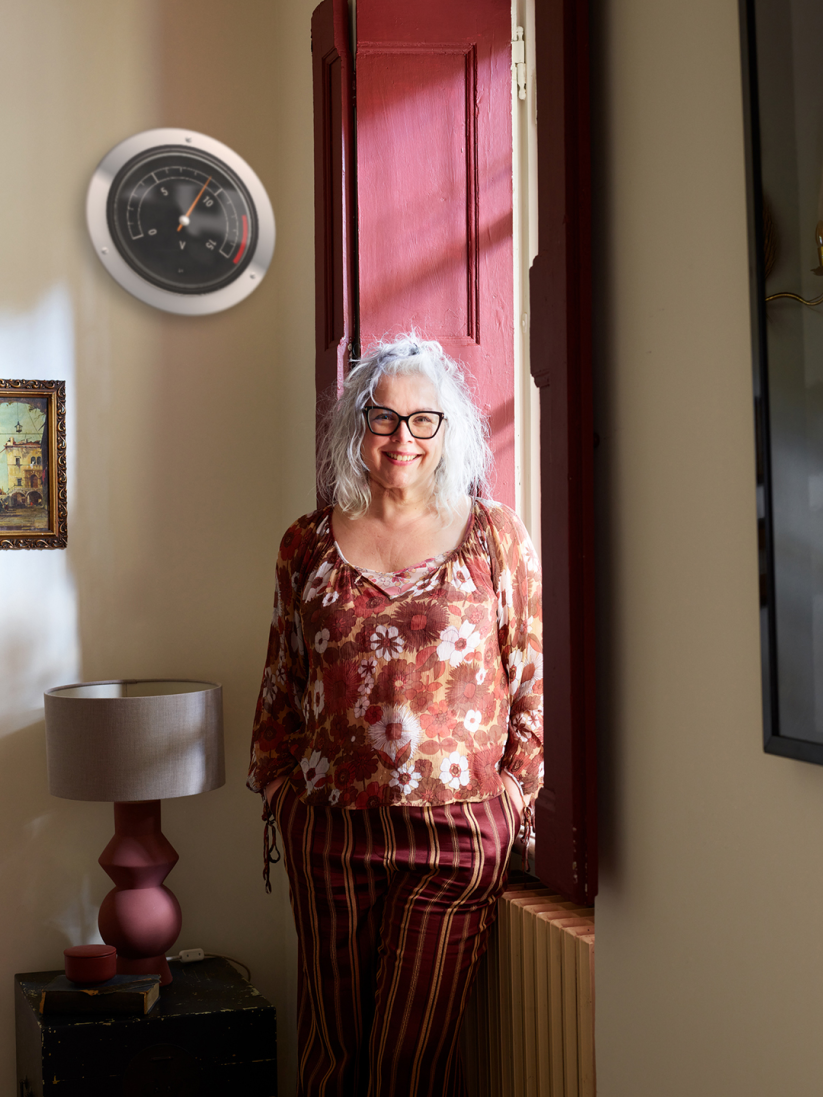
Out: 9 V
